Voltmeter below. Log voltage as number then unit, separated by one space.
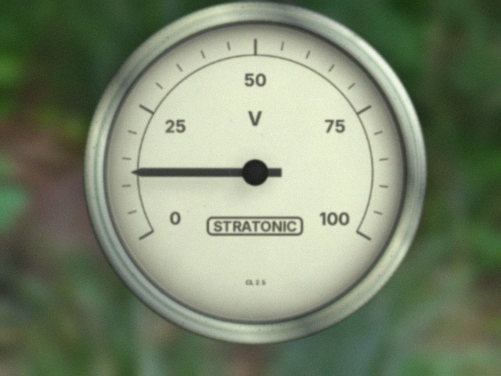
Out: 12.5 V
